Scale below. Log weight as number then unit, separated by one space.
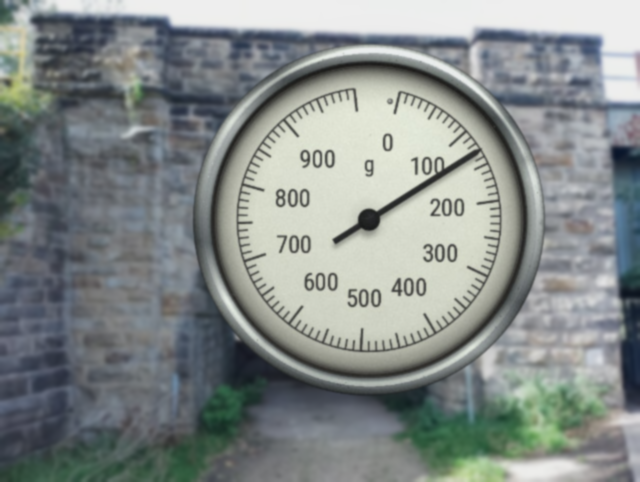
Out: 130 g
